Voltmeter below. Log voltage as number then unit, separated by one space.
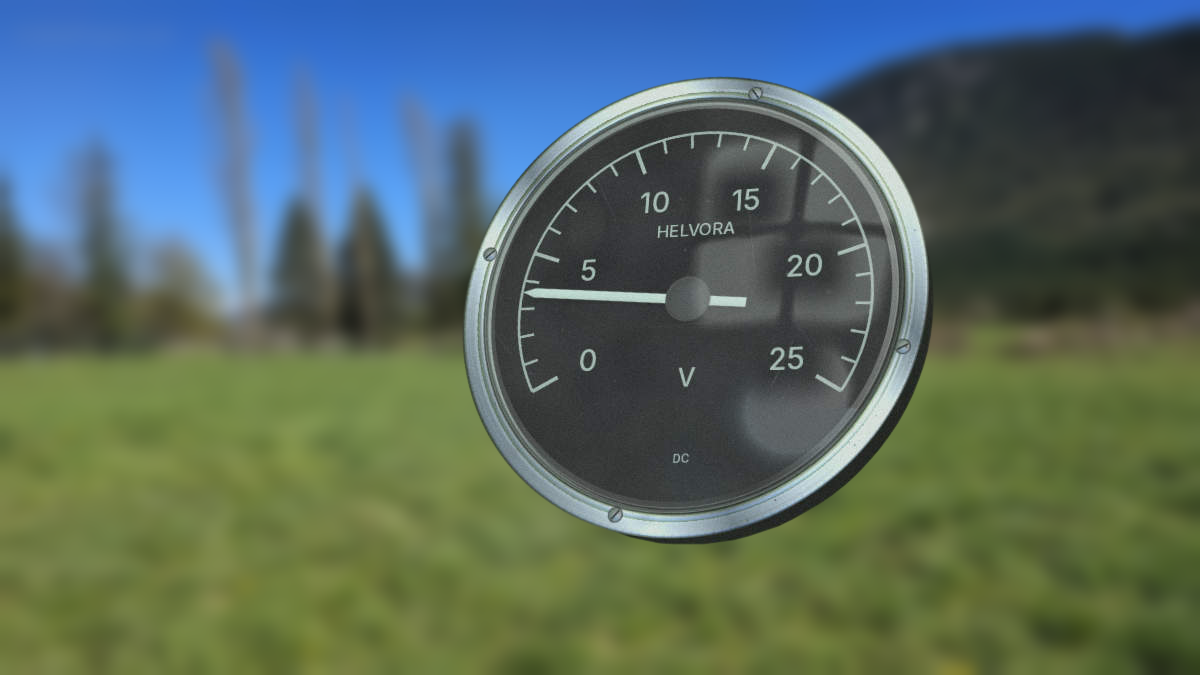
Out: 3.5 V
